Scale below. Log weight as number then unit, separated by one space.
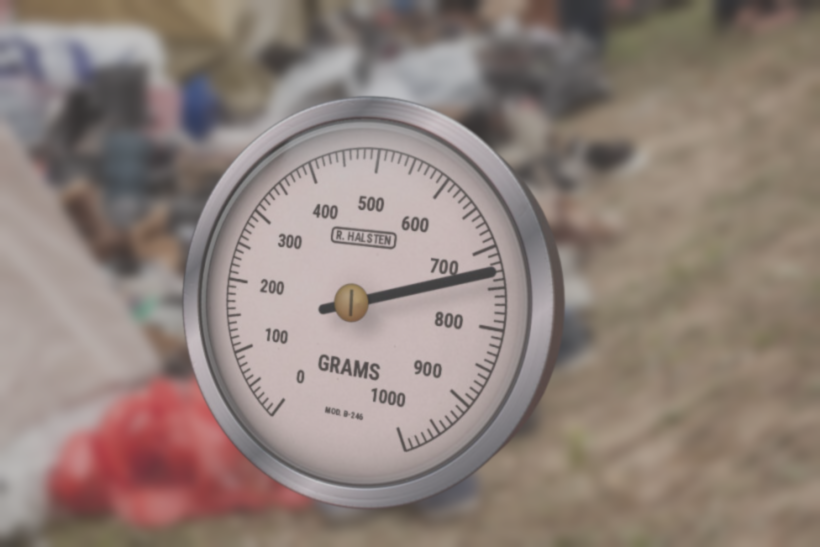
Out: 730 g
